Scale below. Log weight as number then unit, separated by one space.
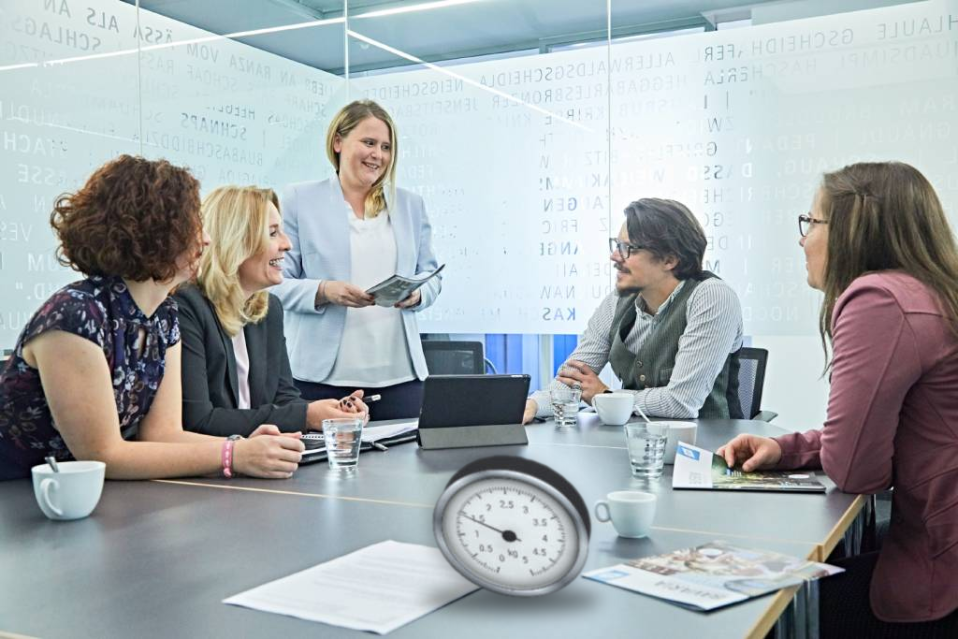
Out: 1.5 kg
